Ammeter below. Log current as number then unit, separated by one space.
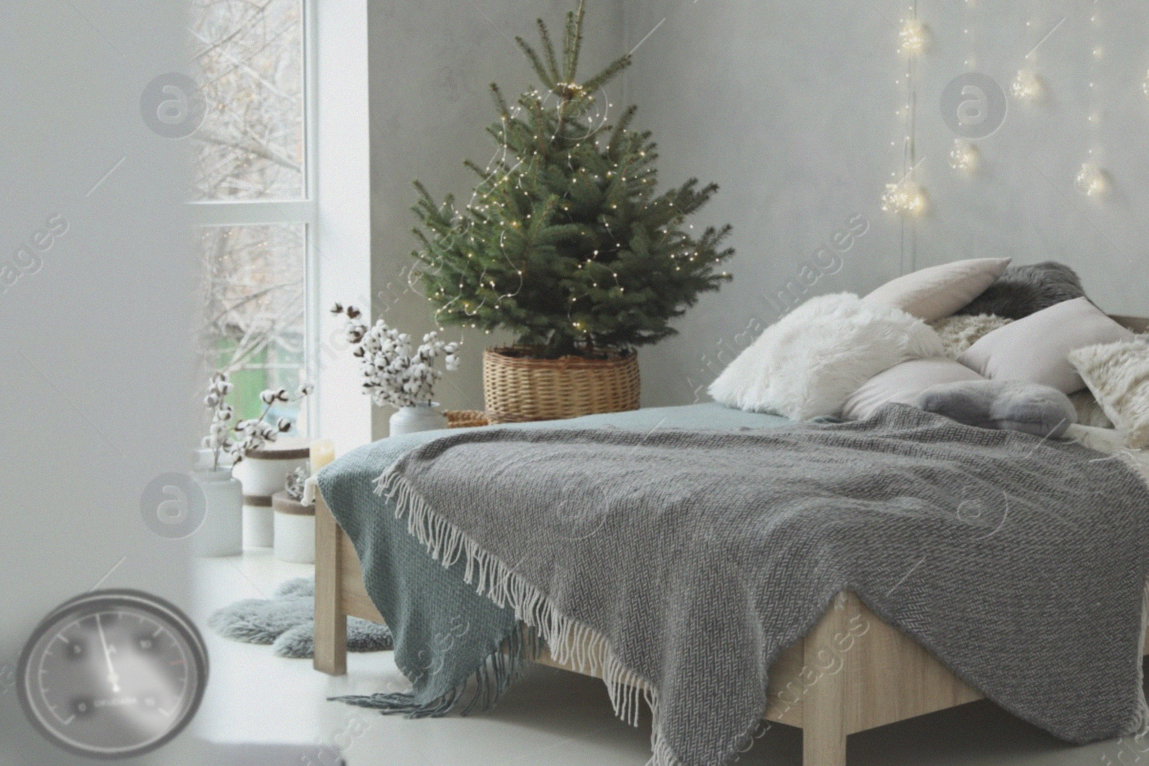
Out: 7 A
